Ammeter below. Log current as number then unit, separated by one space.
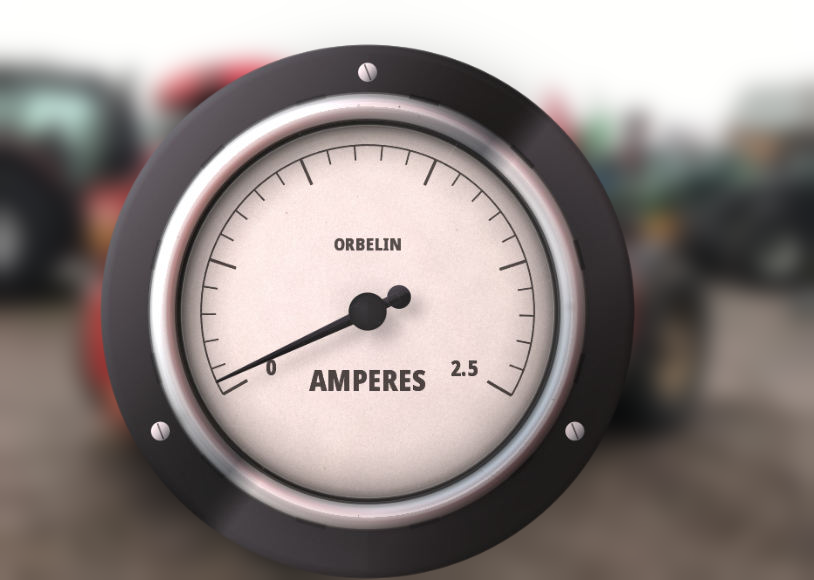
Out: 0.05 A
